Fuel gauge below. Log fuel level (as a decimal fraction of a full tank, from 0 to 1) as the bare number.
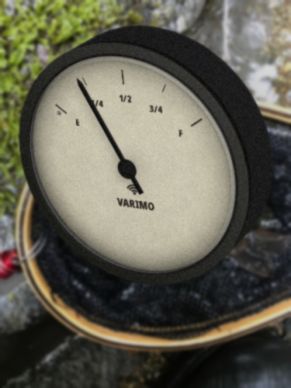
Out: 0.25
